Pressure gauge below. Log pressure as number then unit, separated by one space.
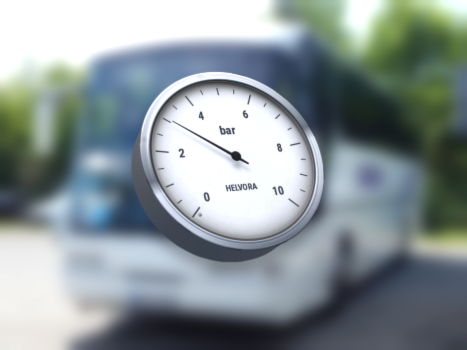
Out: 3 bar
